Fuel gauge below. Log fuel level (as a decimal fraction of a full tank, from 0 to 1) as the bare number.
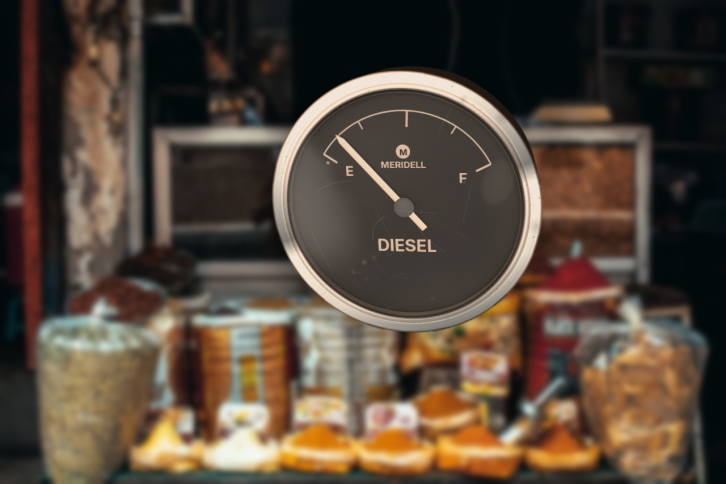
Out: 0.125
